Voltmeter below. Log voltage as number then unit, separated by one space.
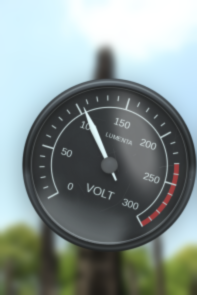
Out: 105 V
